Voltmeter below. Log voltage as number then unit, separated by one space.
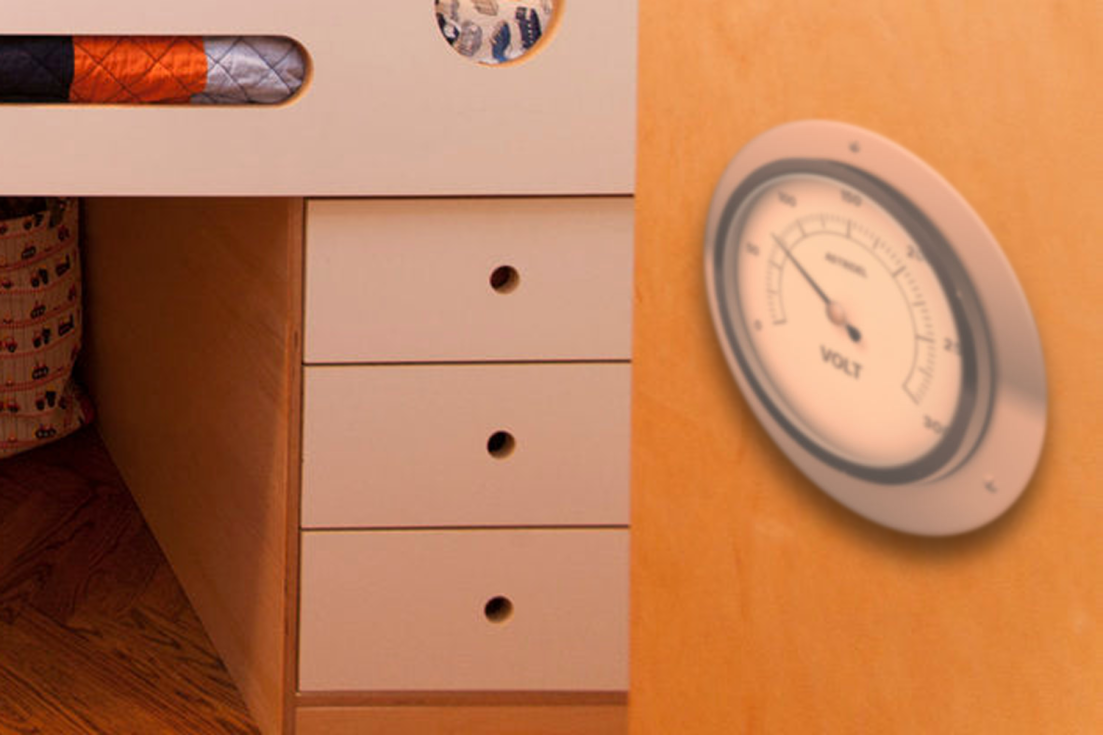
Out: 75 V
